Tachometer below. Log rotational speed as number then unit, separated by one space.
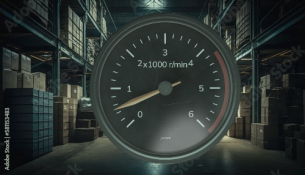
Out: 500 rpm
